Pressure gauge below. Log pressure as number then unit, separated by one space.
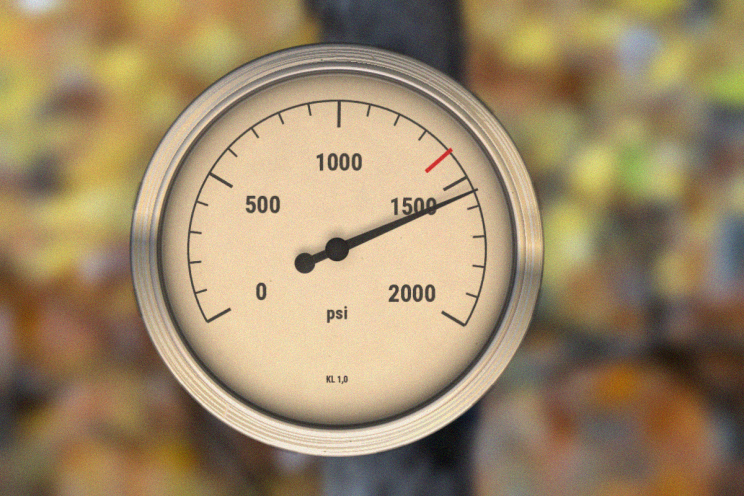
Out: 1550 psi
